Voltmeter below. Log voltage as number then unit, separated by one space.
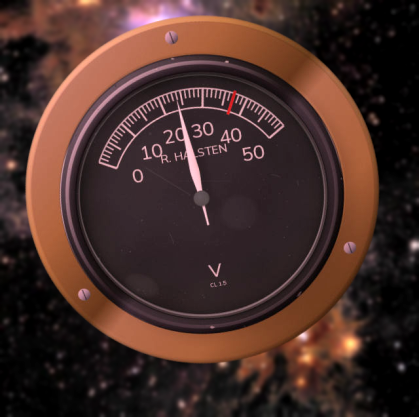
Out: 24 V
